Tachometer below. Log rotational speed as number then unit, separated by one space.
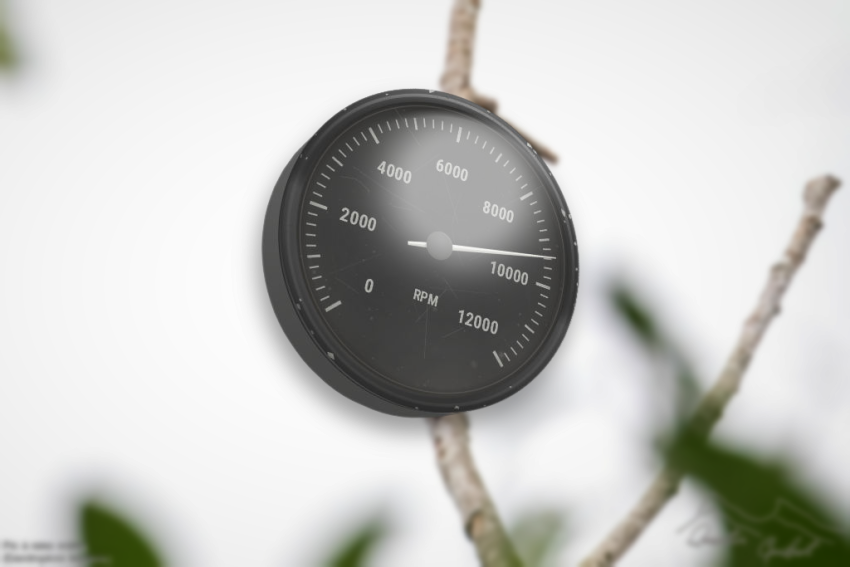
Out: 9400 rpm
